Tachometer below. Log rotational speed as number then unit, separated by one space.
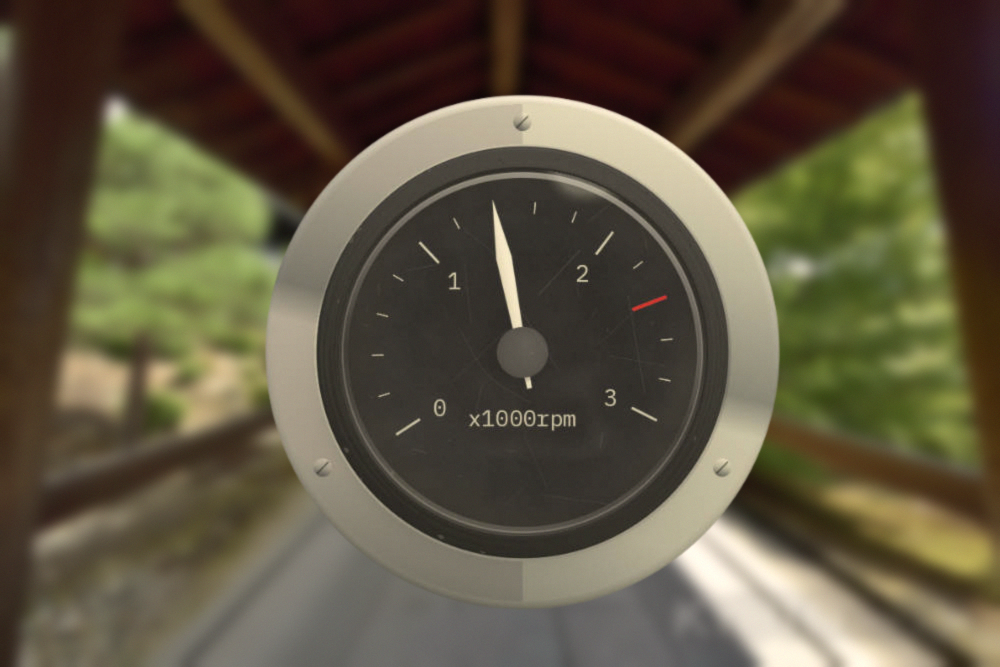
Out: 1400 rpm
